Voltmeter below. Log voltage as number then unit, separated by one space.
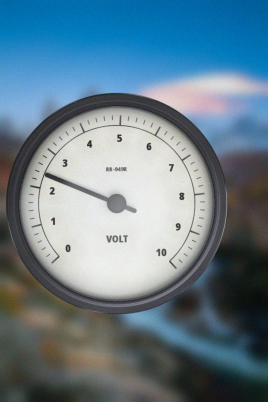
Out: 2.4 V
